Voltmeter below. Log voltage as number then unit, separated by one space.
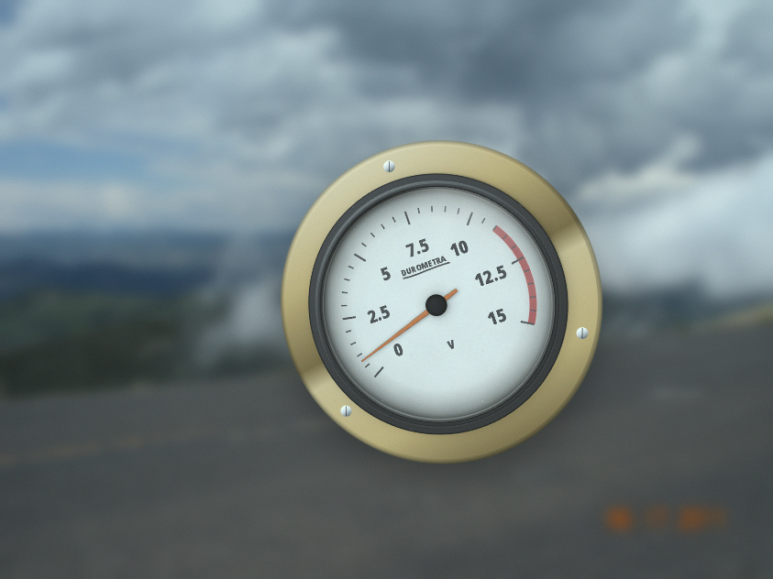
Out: 0.75 V
